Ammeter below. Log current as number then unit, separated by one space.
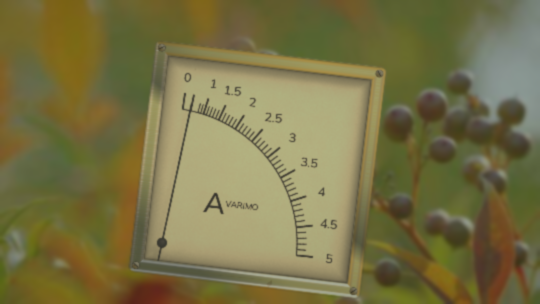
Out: 0.5 A
